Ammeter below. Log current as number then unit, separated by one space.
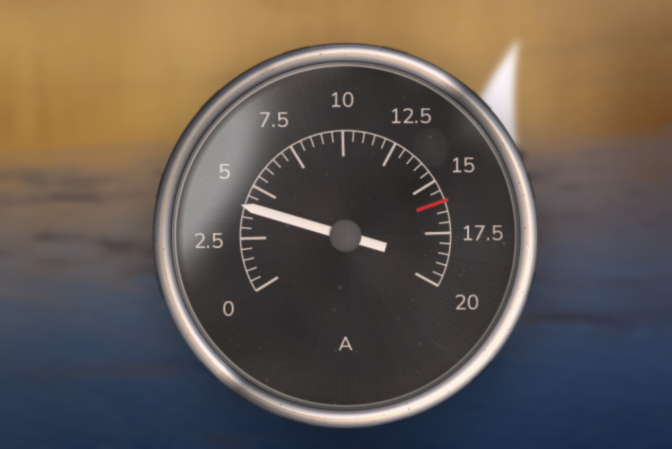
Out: 4 A
